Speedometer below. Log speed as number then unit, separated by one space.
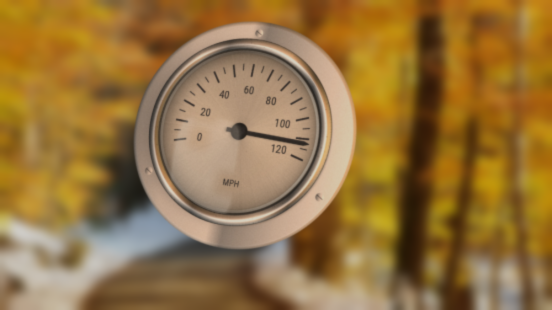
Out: 112.5 mph
